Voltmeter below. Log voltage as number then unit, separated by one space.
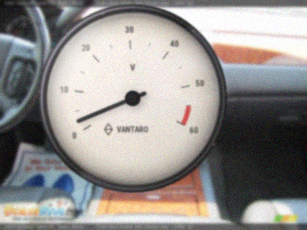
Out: 2.5 V
